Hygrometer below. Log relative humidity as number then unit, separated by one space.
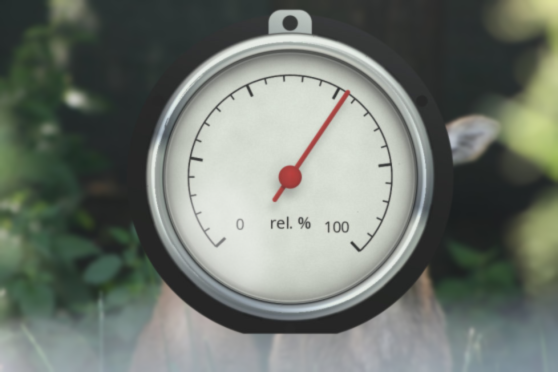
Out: 62 %
